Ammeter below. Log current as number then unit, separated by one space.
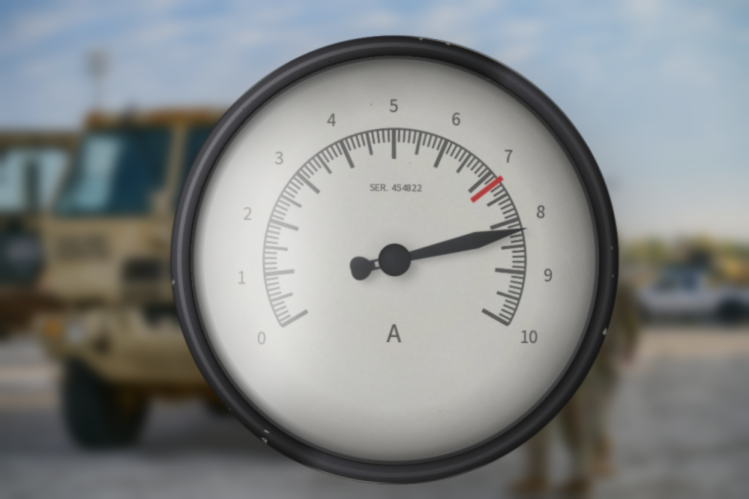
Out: 8.2 A
